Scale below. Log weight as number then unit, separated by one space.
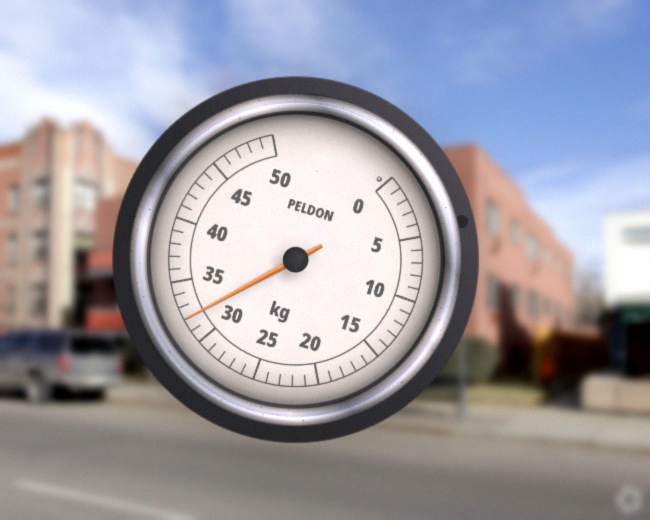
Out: 32 kg
